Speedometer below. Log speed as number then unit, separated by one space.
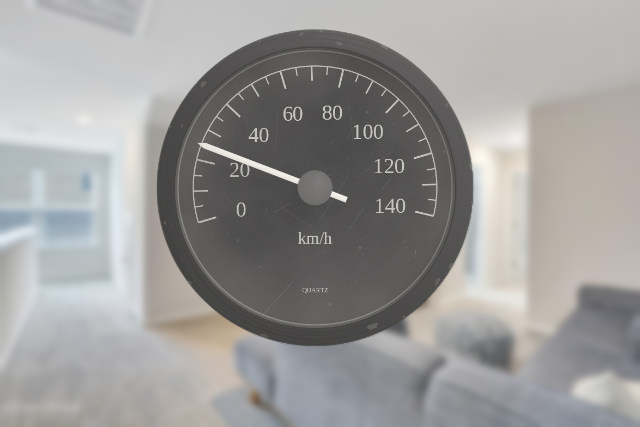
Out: 25 km/h
